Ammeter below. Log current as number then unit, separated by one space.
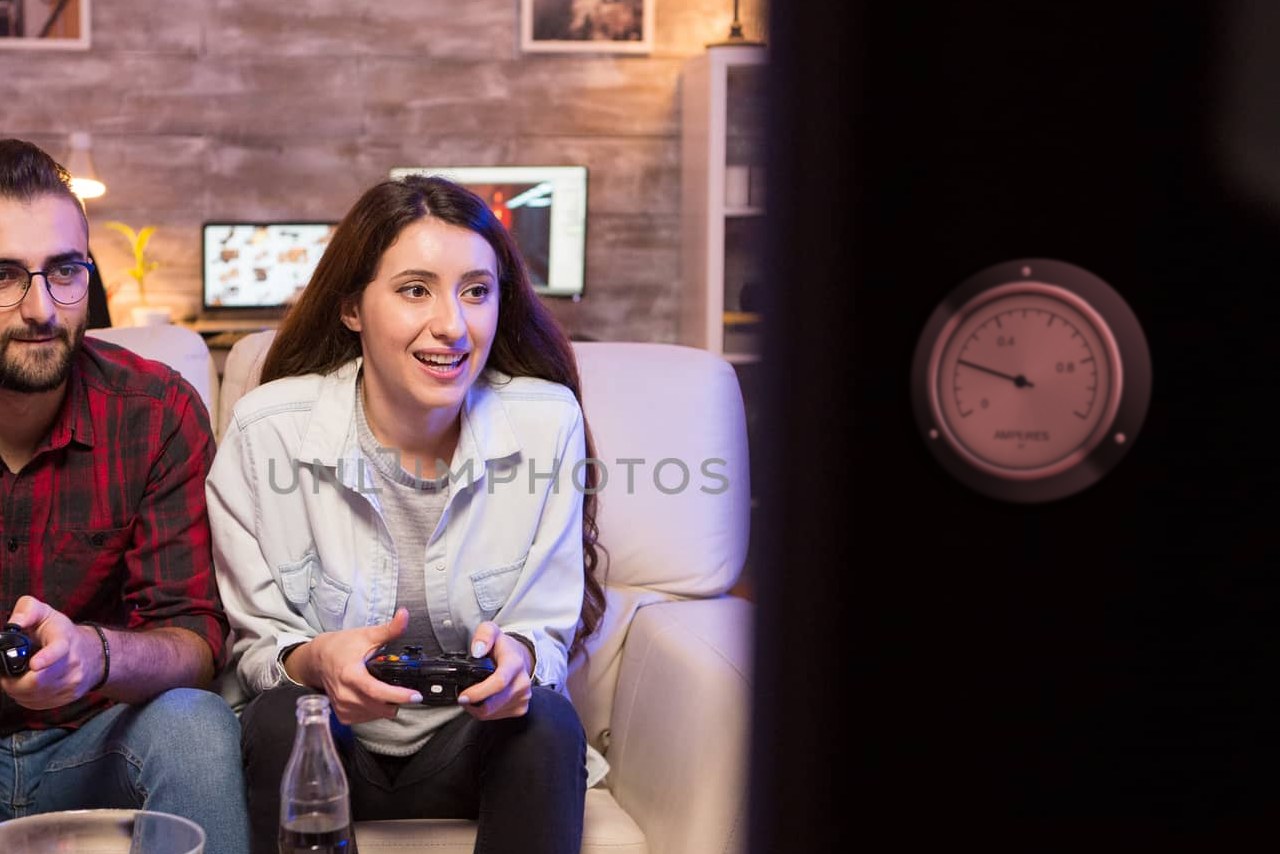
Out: 0.2 A
